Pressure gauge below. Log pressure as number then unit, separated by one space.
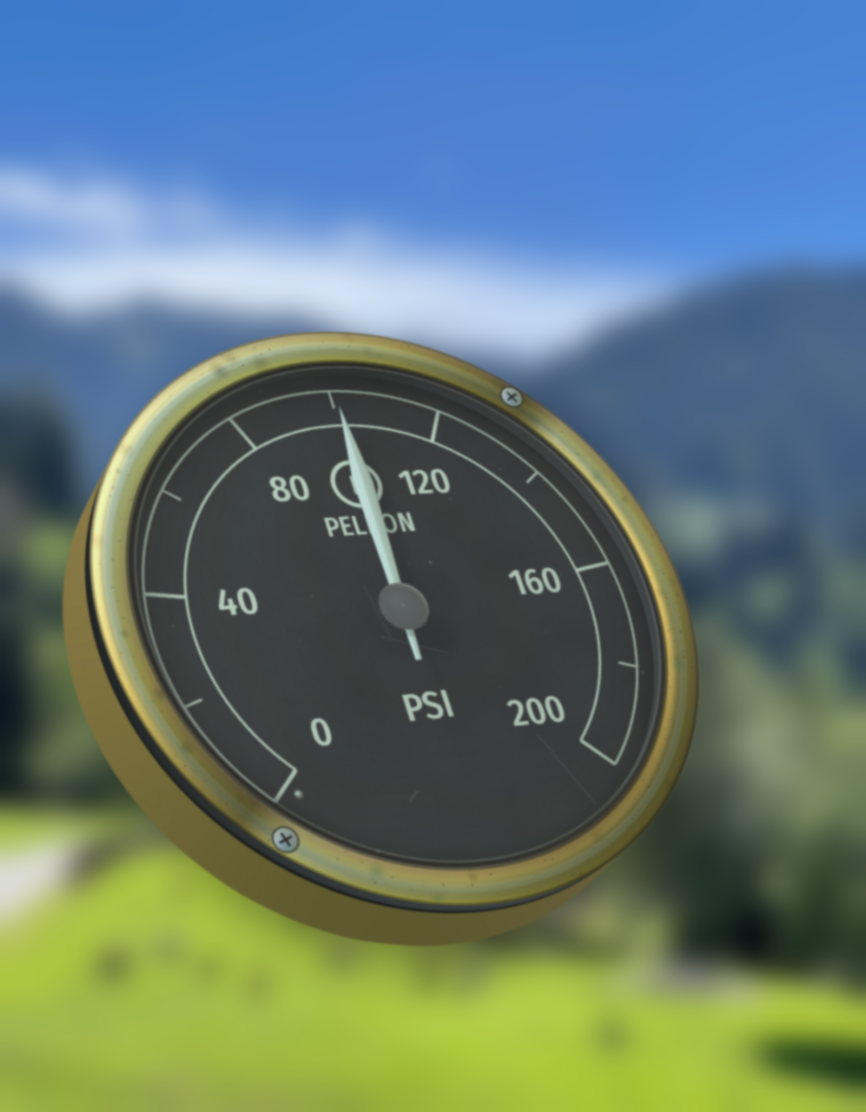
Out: 100 psi
